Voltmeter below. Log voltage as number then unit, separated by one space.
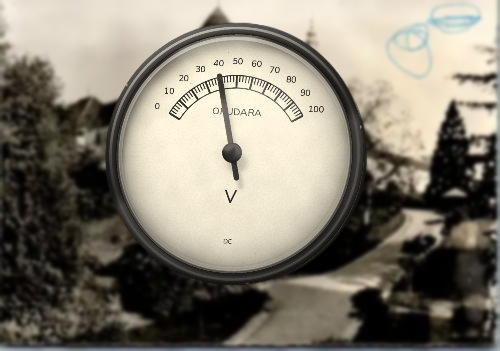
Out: 40 V
